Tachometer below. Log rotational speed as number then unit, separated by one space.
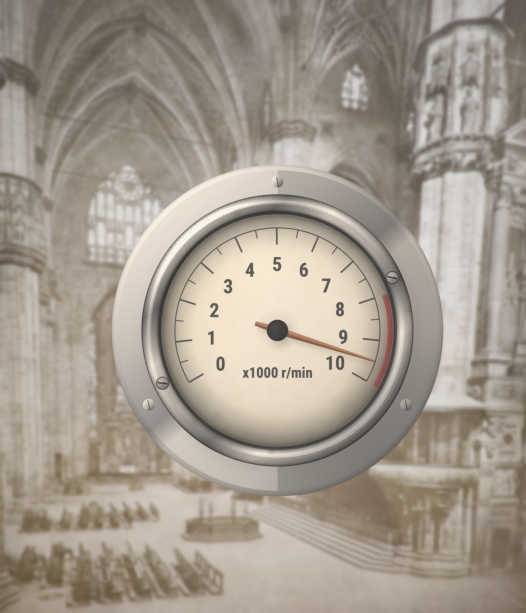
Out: 9500 rpm
